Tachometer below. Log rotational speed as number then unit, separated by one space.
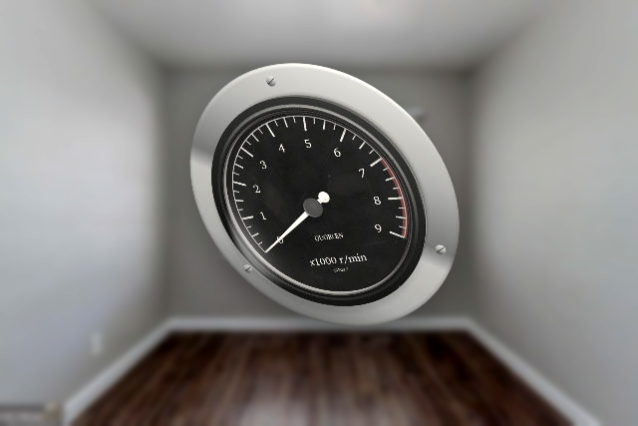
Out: 0 rpm
